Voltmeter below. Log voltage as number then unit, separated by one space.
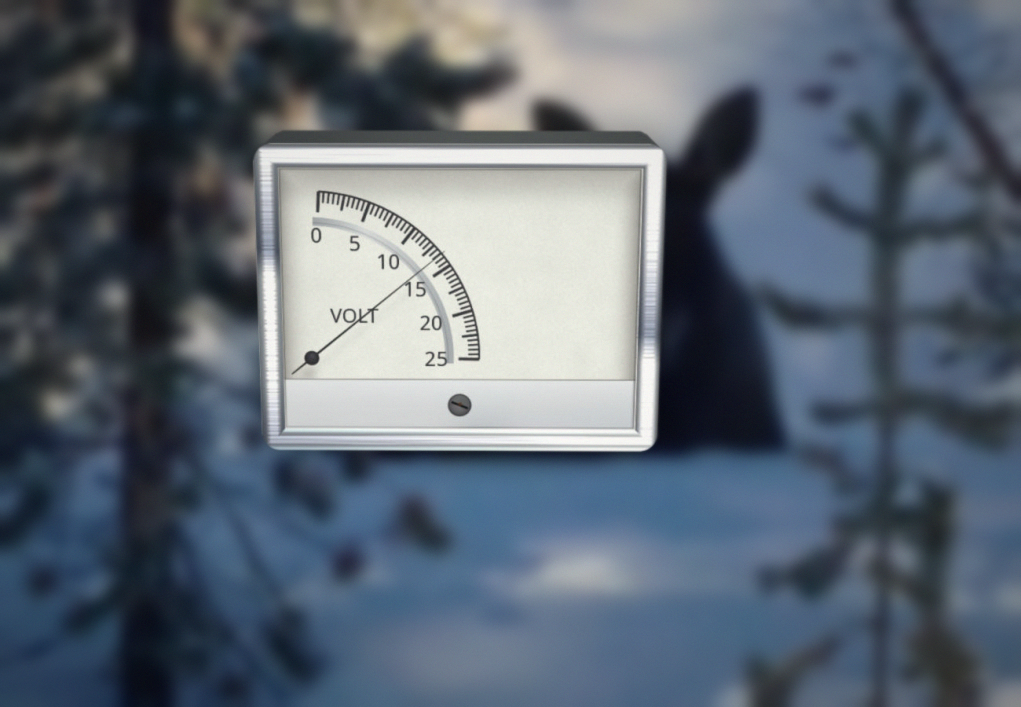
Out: 13.5 V
